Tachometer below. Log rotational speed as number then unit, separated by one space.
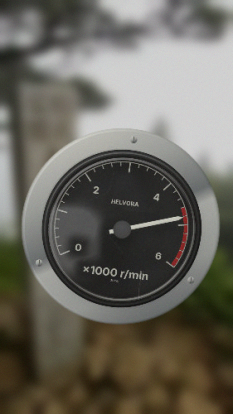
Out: 4800 rpm
